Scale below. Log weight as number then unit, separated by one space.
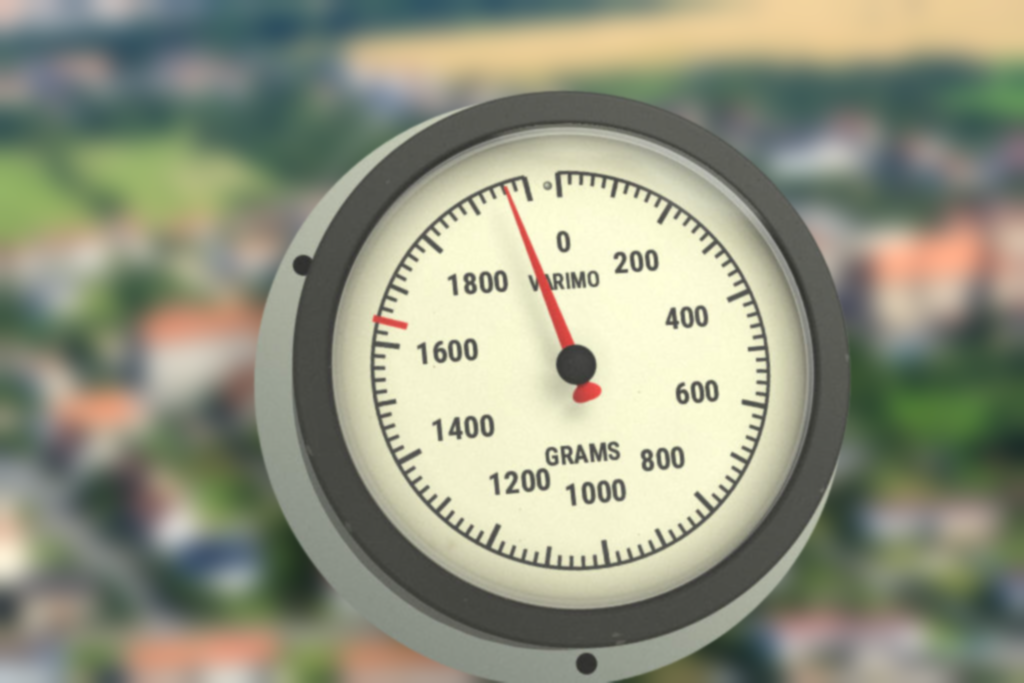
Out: 1960 g
